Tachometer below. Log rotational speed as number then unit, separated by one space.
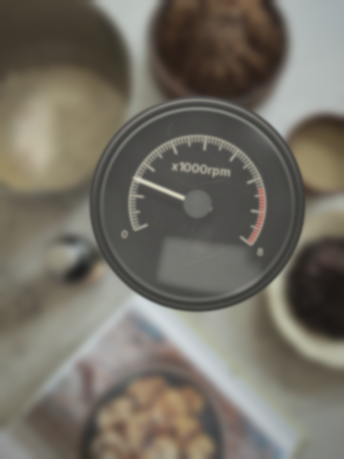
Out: 1500 rpm
